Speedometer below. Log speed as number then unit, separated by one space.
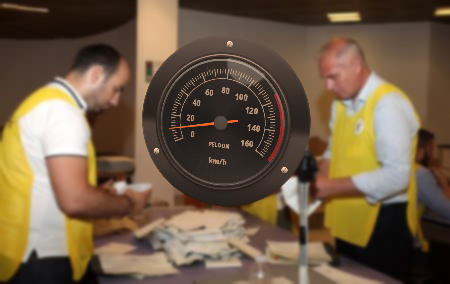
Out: 10 km/h
